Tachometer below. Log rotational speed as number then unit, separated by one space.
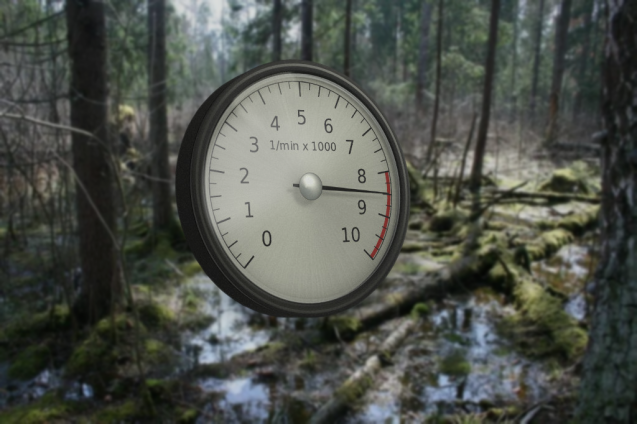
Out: 8500 rpm
